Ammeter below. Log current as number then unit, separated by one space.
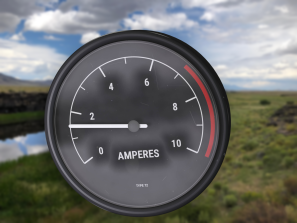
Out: 1.5 A
